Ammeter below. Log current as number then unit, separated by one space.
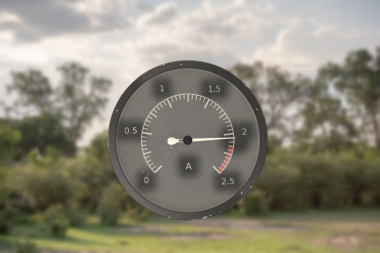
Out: 2.05 A
